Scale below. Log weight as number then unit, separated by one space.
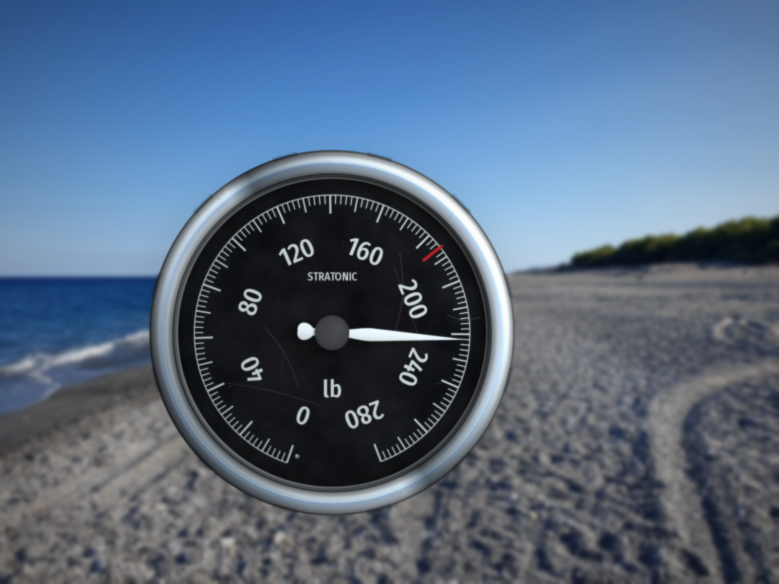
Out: 222 lb
